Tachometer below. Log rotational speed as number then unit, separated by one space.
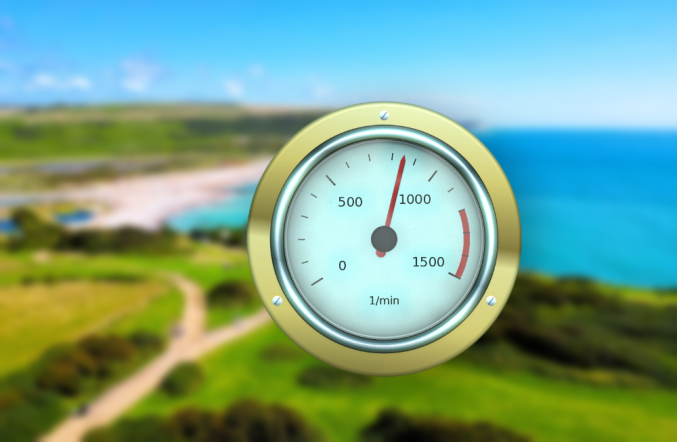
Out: 850 rpm
